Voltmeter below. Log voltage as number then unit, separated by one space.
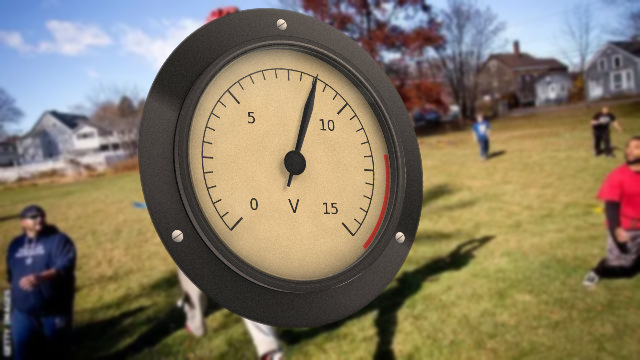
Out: 8.5 V
